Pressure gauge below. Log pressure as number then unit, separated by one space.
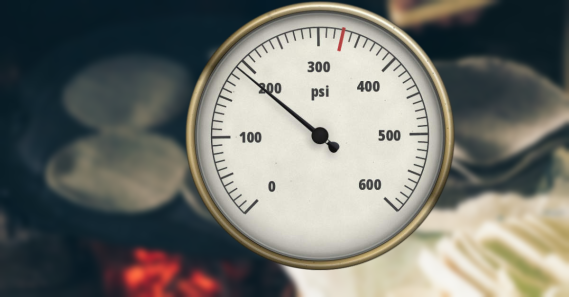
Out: 190 psi
